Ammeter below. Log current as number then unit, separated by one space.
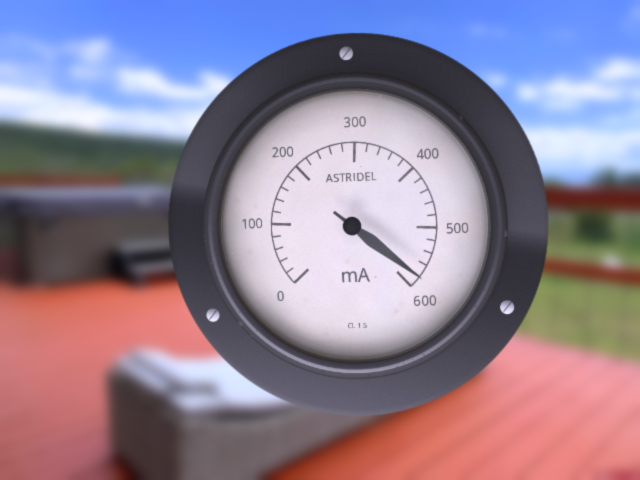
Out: 580 mA
